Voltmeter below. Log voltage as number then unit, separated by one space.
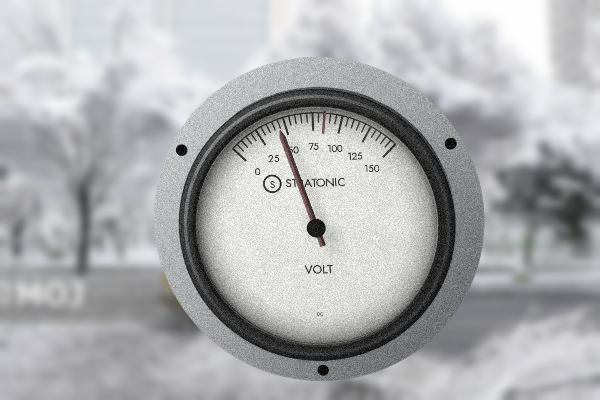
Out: 45 V
